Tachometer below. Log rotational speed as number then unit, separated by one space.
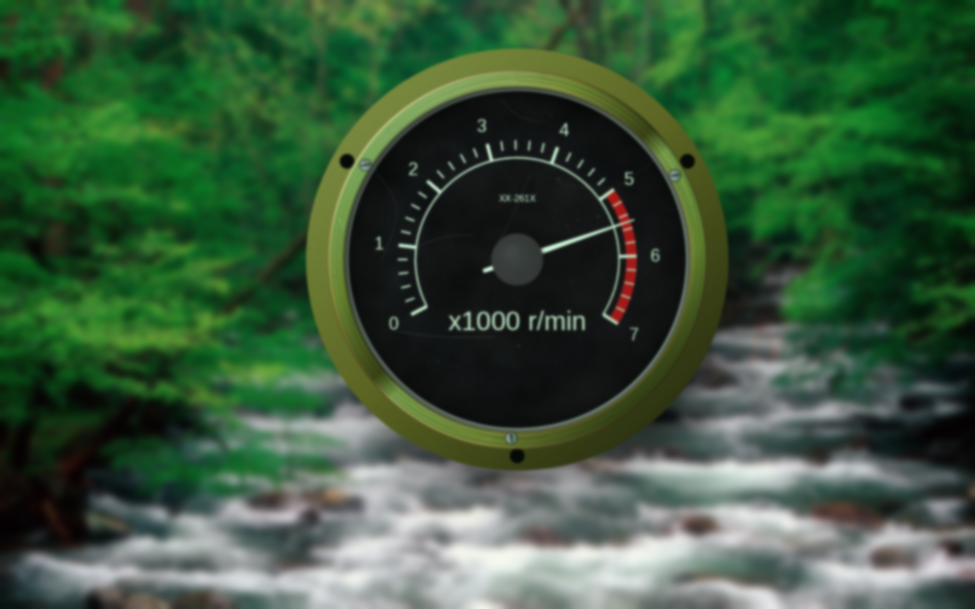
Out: 5500 rpm
